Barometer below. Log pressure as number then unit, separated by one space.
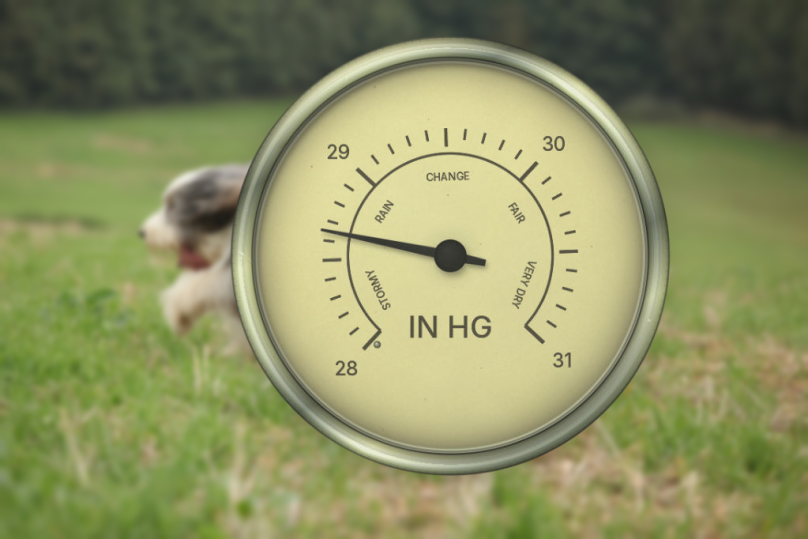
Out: 28.65 inHg
